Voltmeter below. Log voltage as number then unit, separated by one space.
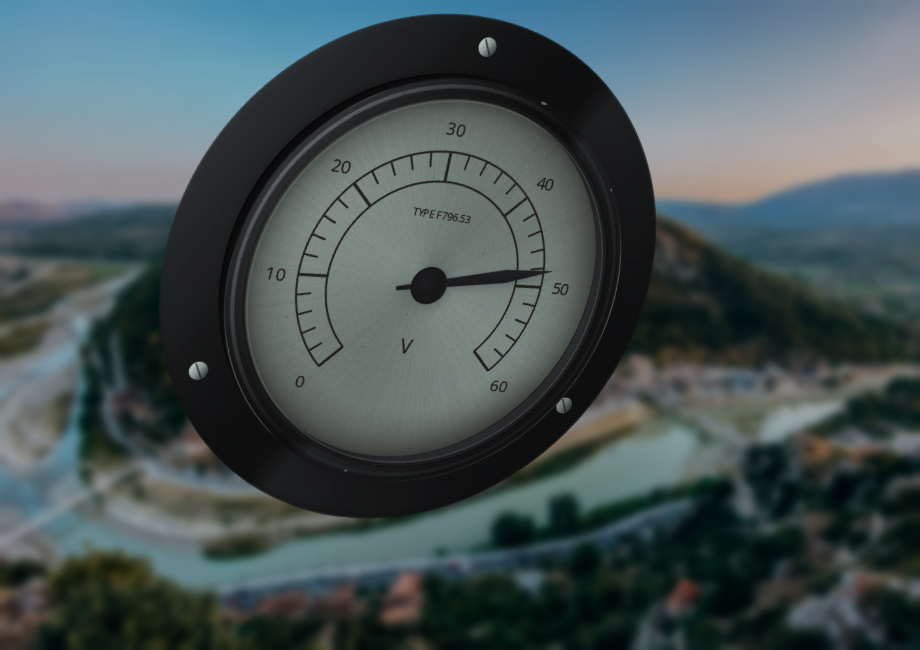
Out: 48 V
